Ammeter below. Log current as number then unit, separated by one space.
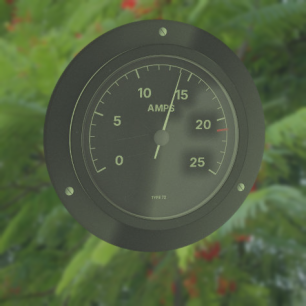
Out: 14 A
